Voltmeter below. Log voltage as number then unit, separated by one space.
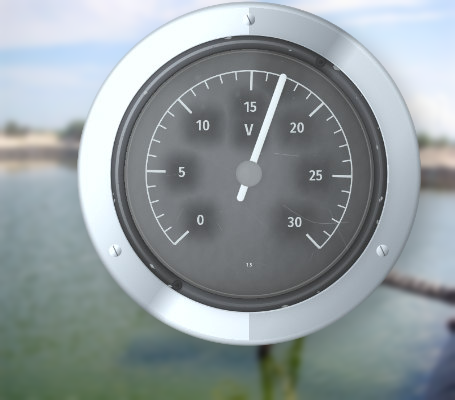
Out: 17 V
